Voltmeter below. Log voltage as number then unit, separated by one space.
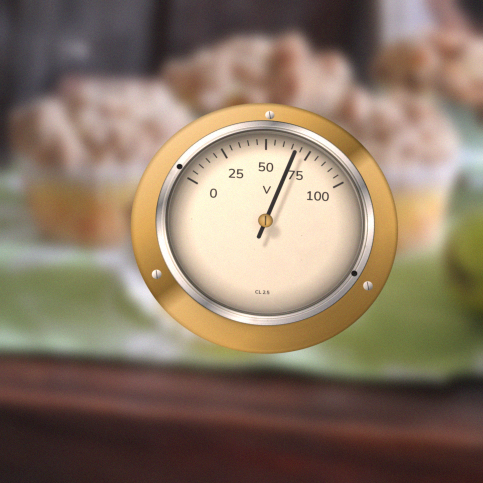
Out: 67.5 V
